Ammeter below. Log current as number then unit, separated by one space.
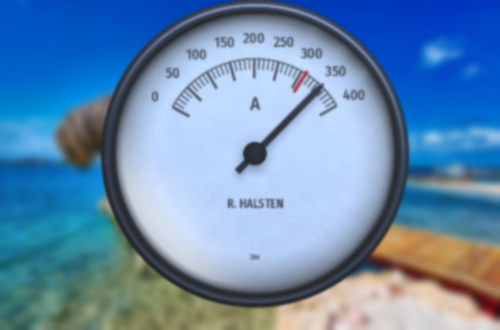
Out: 350 A
